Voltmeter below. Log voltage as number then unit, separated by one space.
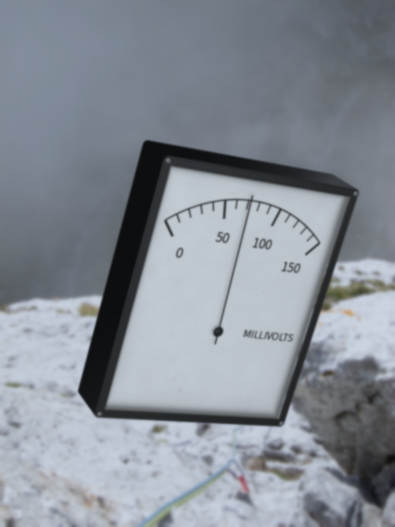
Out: 70 mV
